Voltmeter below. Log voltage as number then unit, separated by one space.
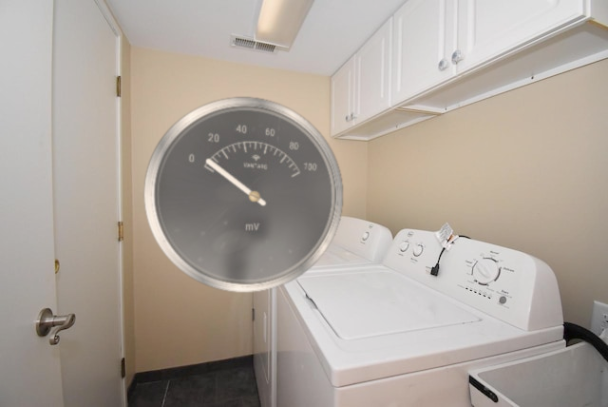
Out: 5 mV
